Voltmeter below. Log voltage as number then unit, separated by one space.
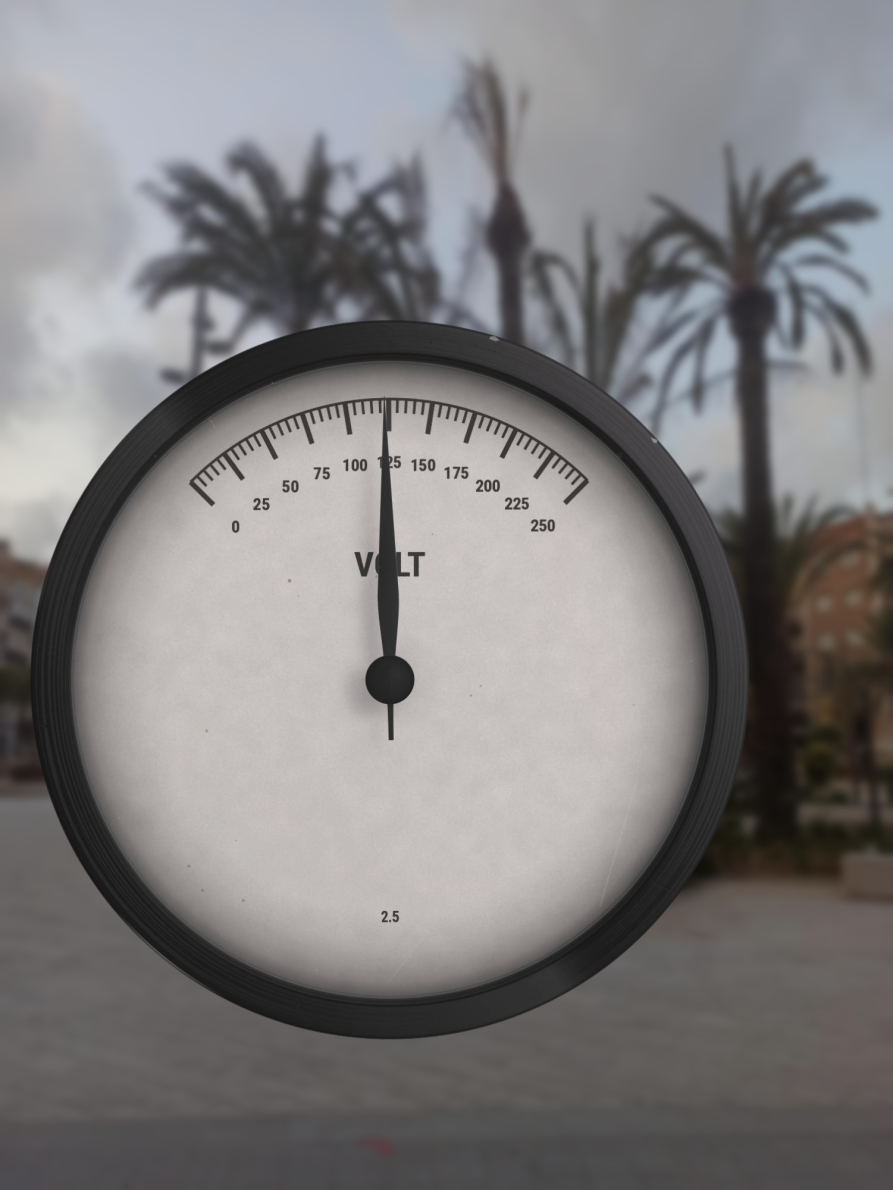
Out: 122.5 V
